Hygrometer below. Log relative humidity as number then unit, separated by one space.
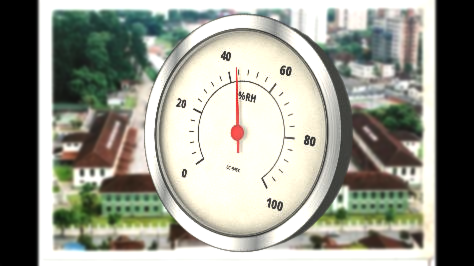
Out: 44 %
